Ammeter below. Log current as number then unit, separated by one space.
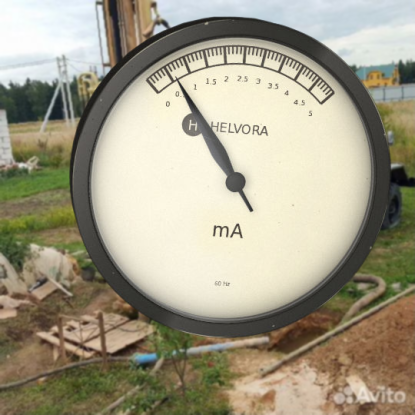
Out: 0.6 mA
